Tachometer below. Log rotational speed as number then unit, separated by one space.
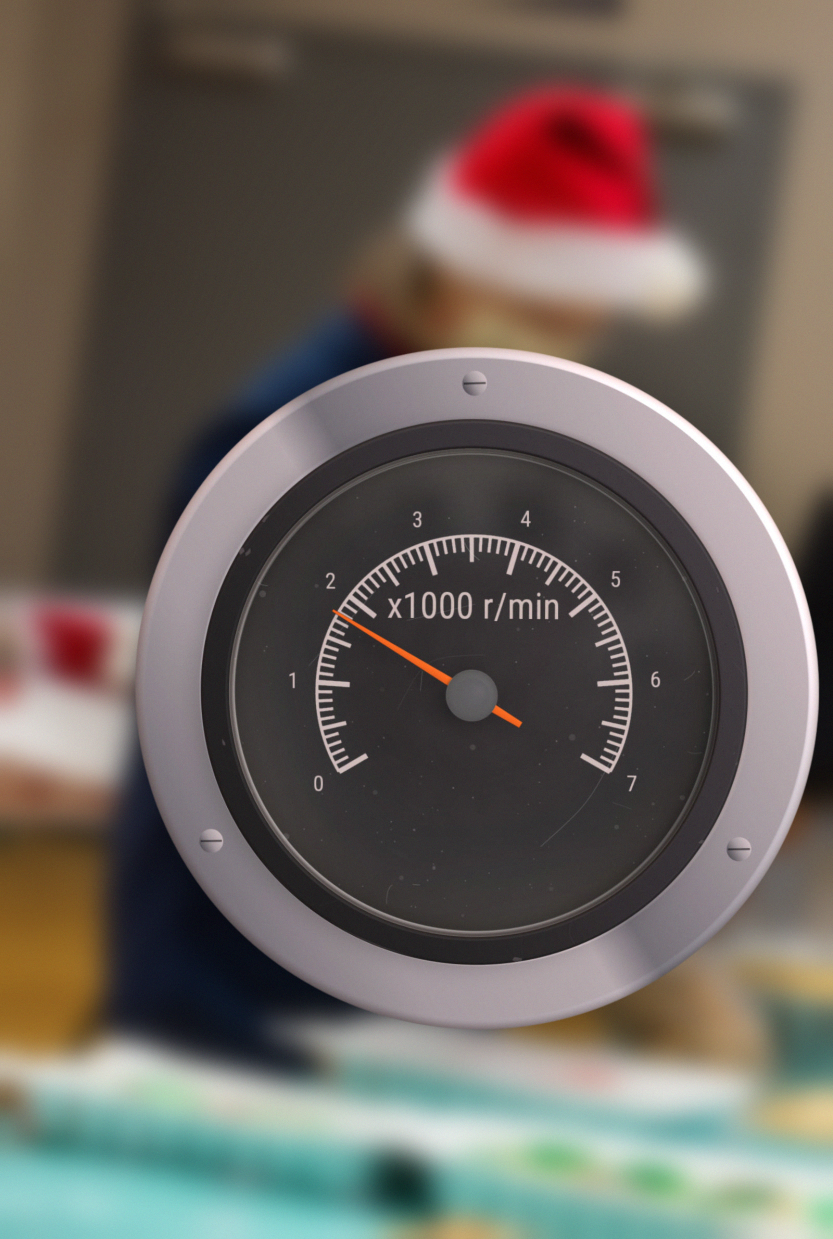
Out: 1800 rpm
